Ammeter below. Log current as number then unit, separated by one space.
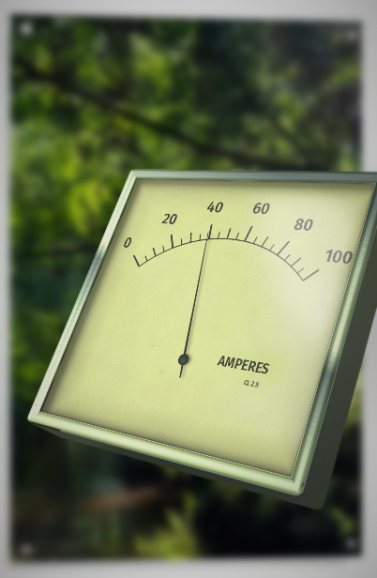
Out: 40 A
